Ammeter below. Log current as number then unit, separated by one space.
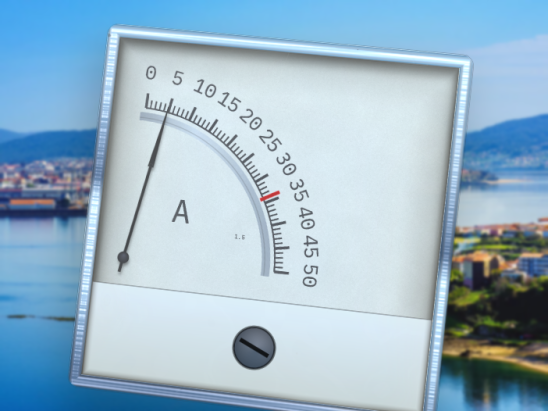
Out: 5 A
